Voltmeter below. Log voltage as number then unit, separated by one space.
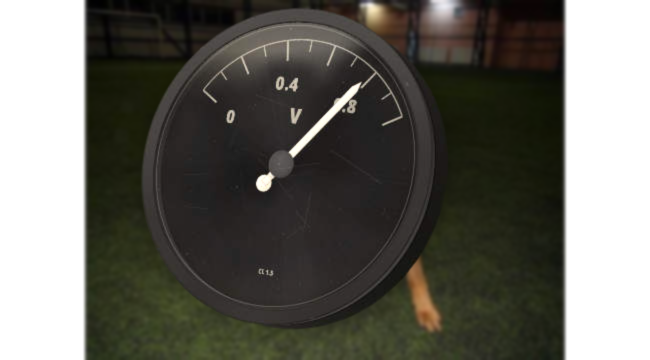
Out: 0.8 V
